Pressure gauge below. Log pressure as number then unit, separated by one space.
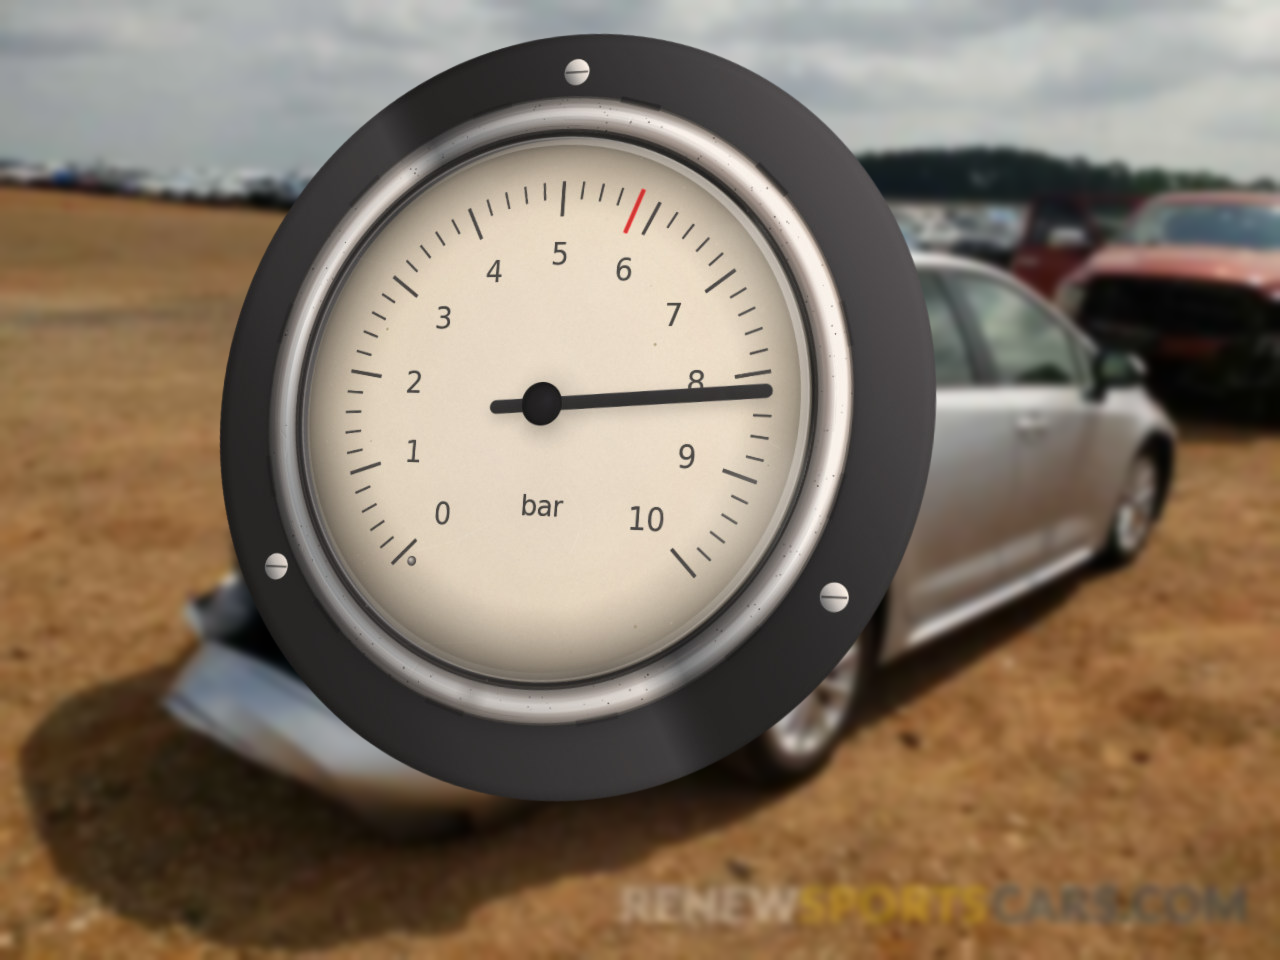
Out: 8.2 bar
